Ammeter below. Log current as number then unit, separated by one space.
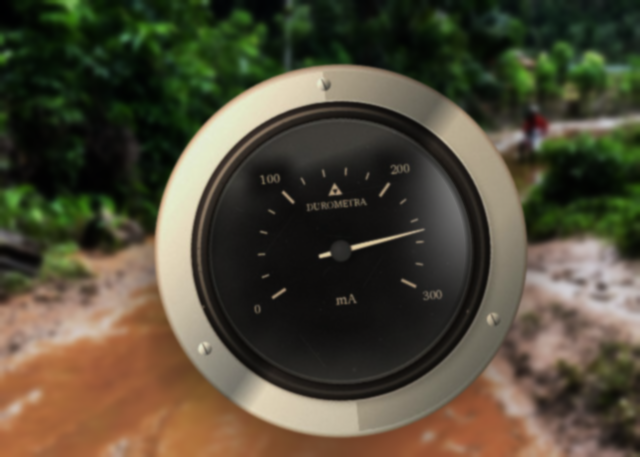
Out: 250 mA
